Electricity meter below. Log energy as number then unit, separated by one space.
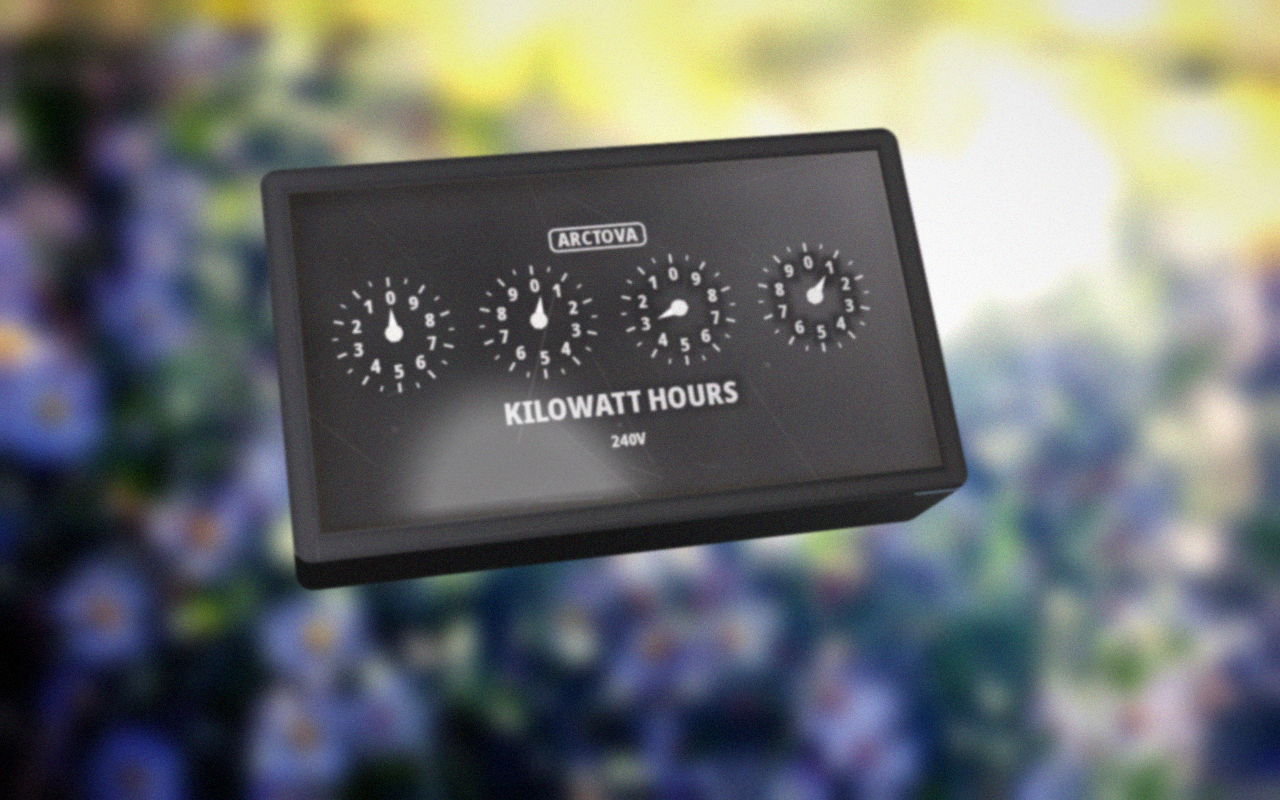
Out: 31 kWh
